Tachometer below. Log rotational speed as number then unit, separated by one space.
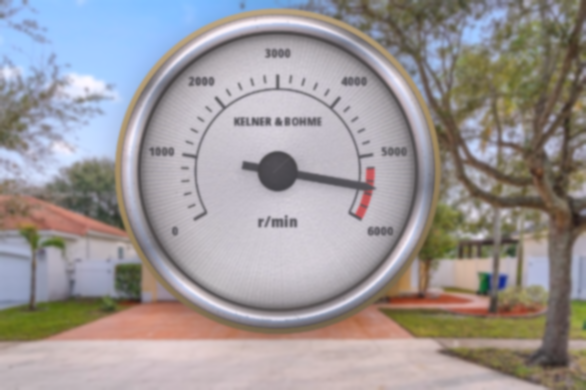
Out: 5500 rpm
